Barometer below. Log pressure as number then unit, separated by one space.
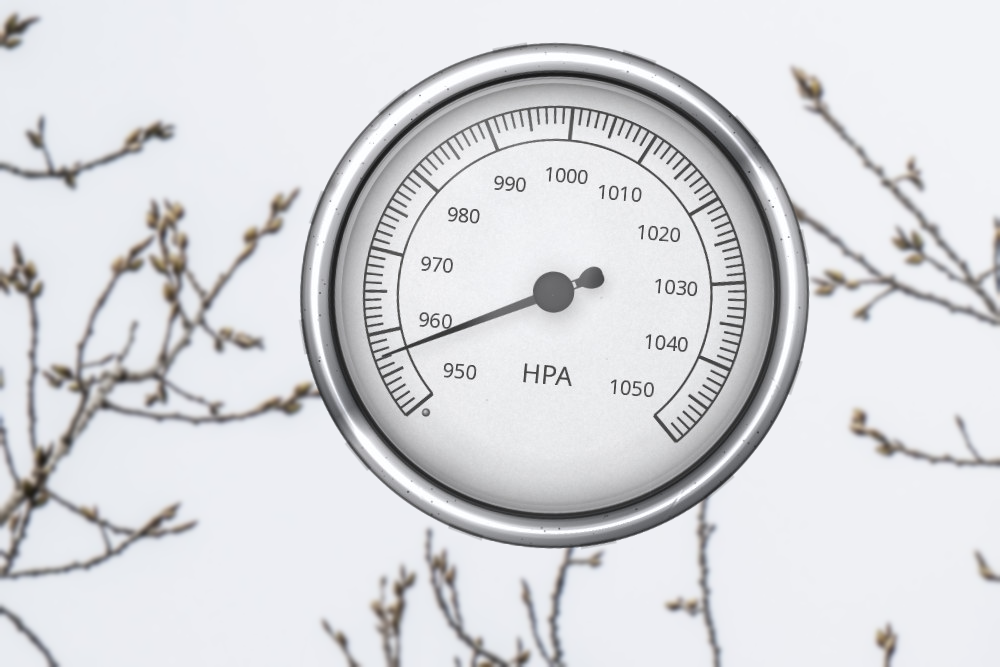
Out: 957 hPa
